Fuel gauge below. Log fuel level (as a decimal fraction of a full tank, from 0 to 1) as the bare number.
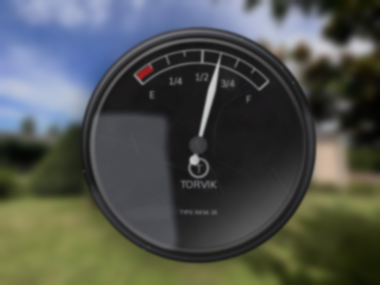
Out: 0.625
